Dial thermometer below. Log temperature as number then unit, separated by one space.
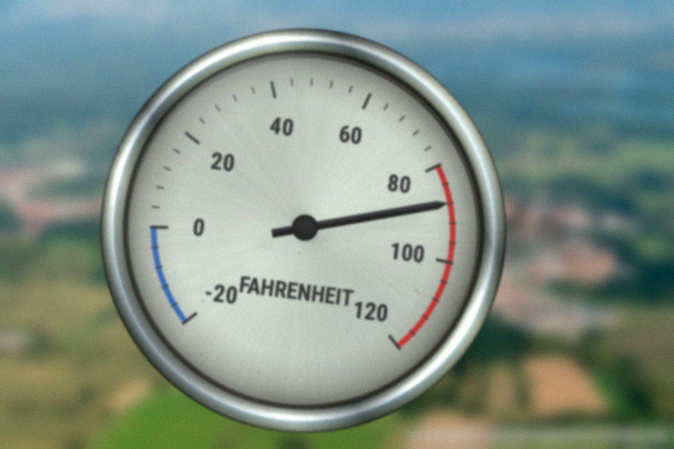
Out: 88 °F
